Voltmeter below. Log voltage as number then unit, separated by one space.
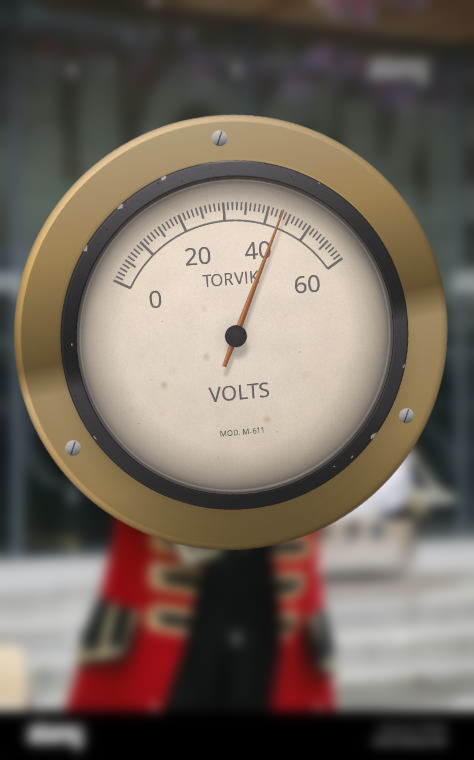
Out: 43 V
